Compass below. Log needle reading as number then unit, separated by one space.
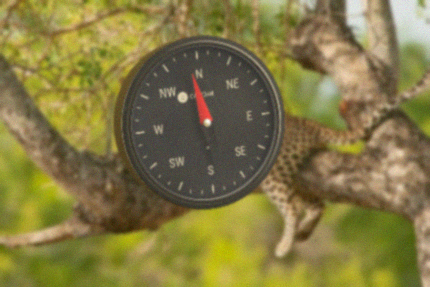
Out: 350 °
